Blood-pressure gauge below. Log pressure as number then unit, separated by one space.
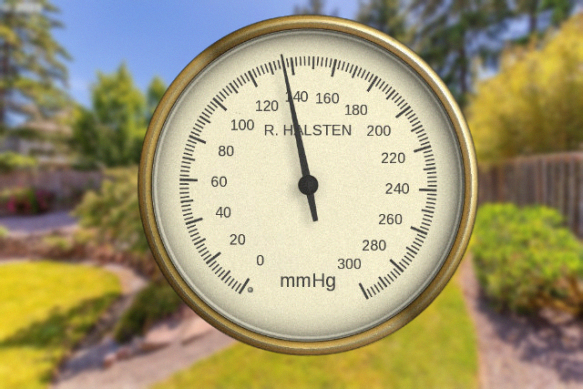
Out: 136 mmHg
